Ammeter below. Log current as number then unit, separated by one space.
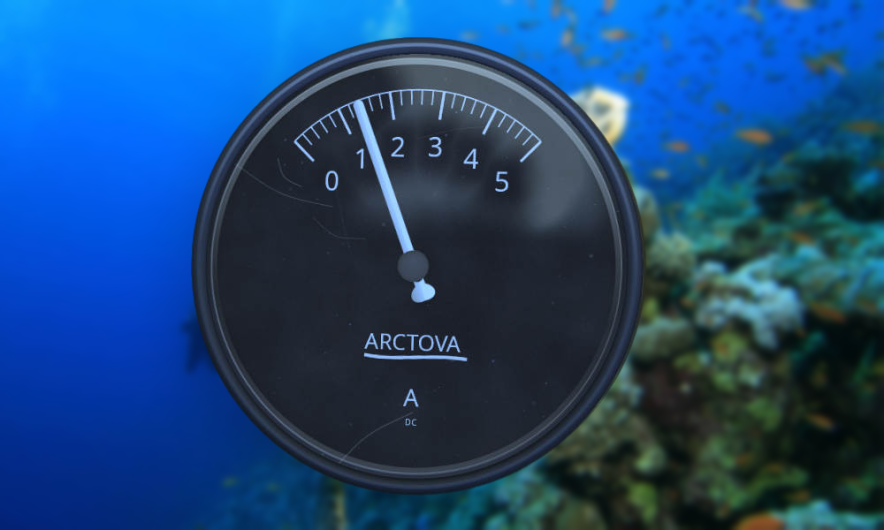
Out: 1.4 A
